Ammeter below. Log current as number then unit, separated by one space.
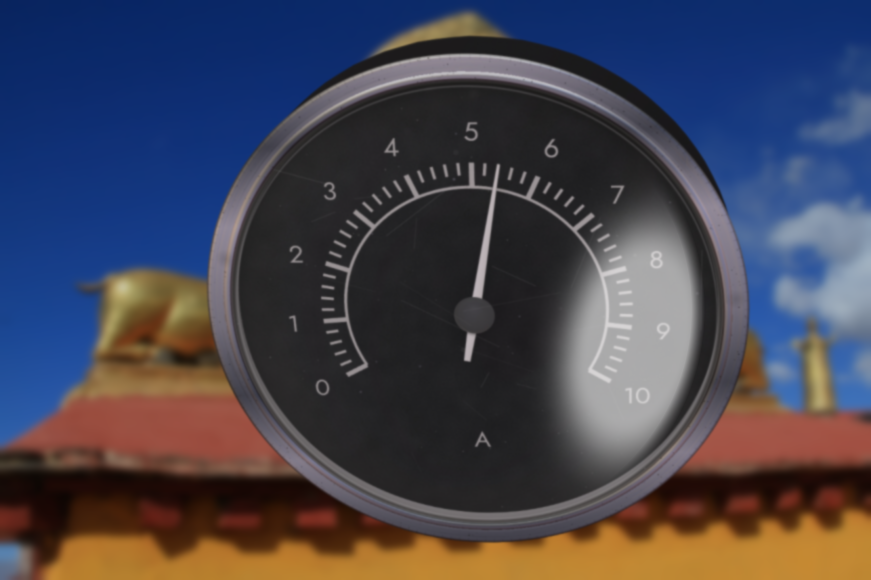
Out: 5.4 A
